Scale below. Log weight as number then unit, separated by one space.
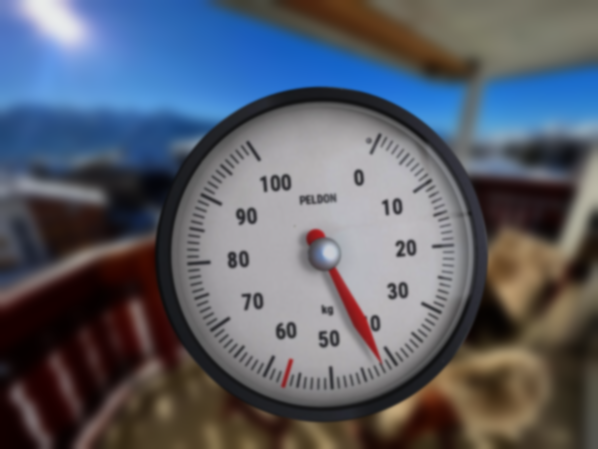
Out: 42 kg
